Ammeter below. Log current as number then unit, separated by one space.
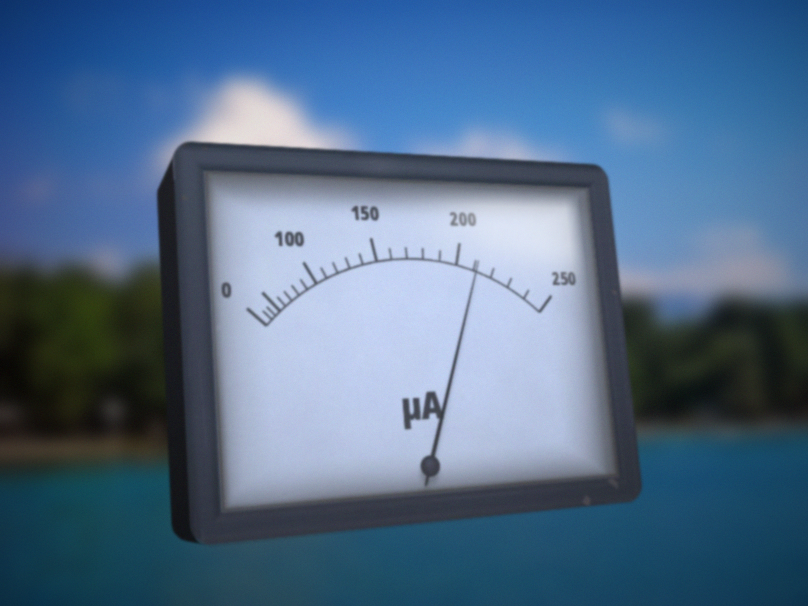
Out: 210 µA
